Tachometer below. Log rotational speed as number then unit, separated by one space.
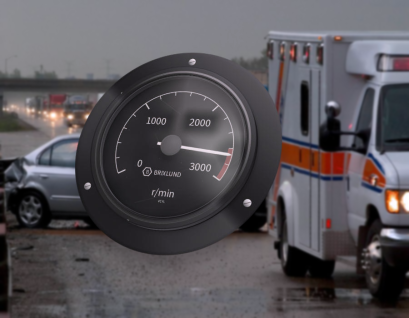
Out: 2700 rpm
